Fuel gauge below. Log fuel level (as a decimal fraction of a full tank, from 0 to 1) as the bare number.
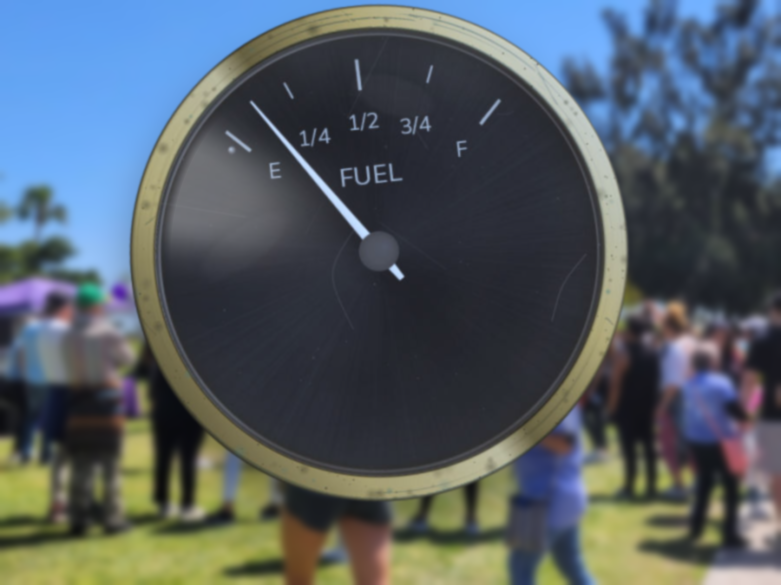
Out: 0.125
